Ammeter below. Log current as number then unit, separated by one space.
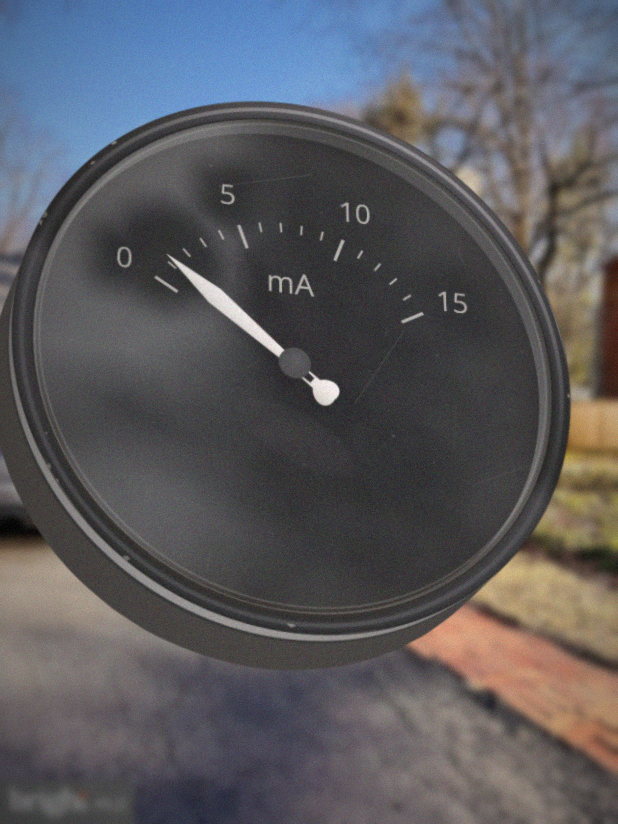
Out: 1 mA
